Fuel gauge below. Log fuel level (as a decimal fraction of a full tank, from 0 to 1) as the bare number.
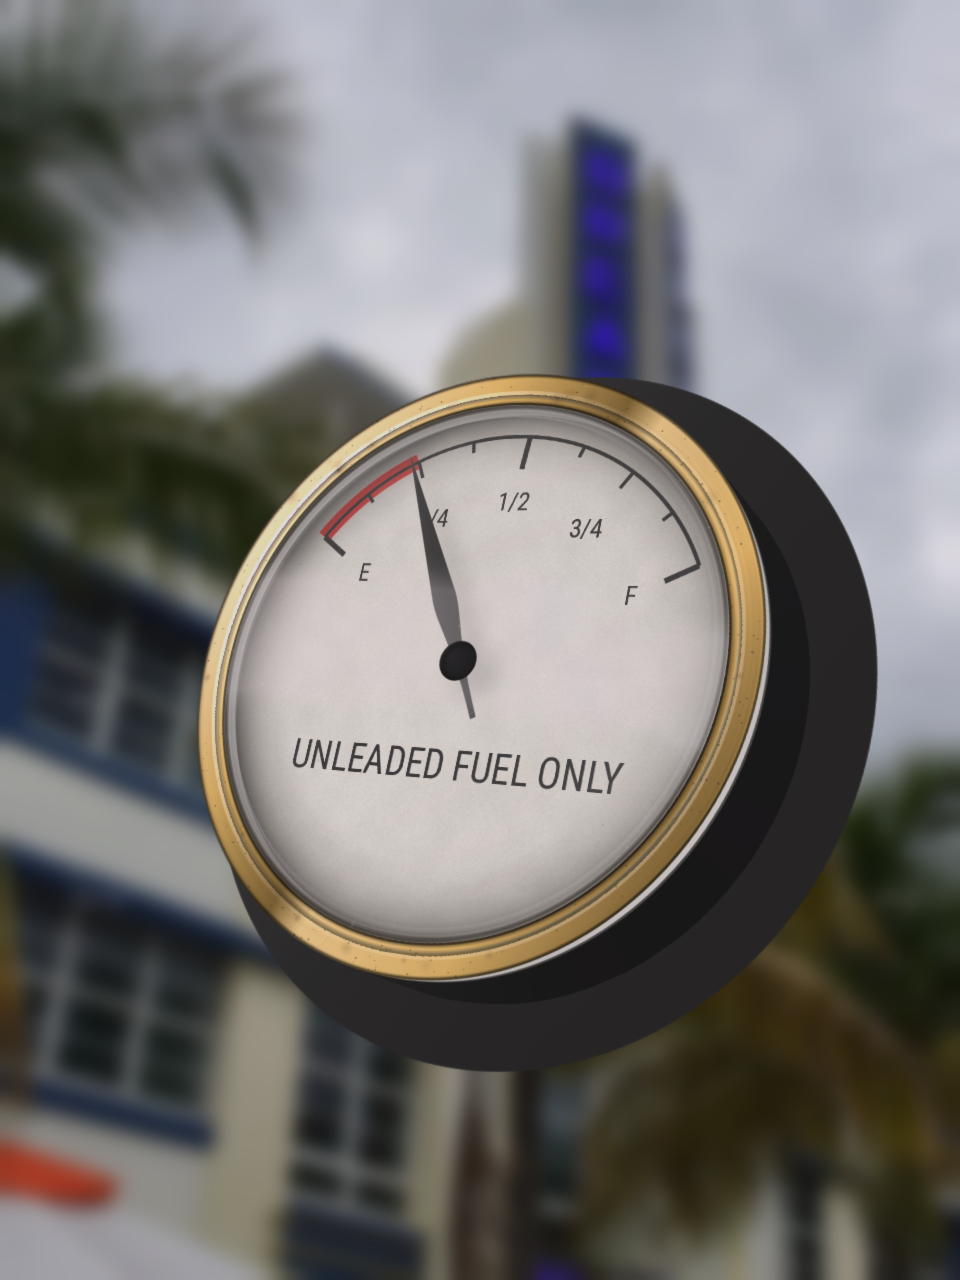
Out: 0.25
